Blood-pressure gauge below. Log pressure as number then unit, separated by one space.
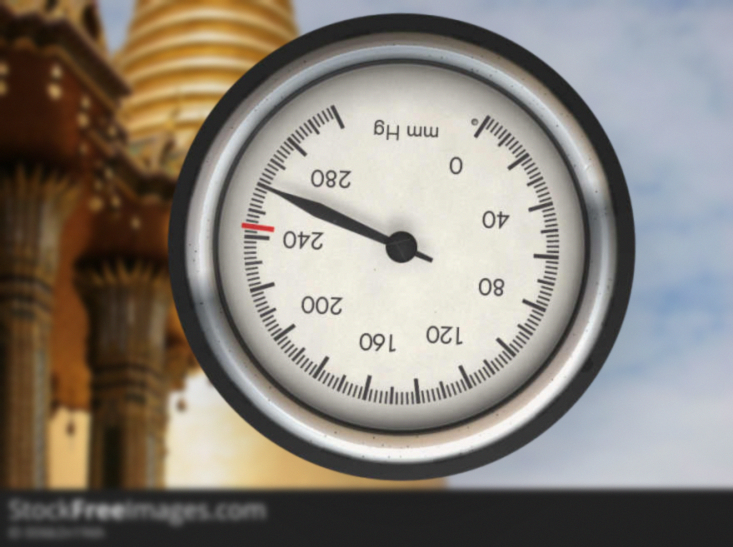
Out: 260 mmHg
